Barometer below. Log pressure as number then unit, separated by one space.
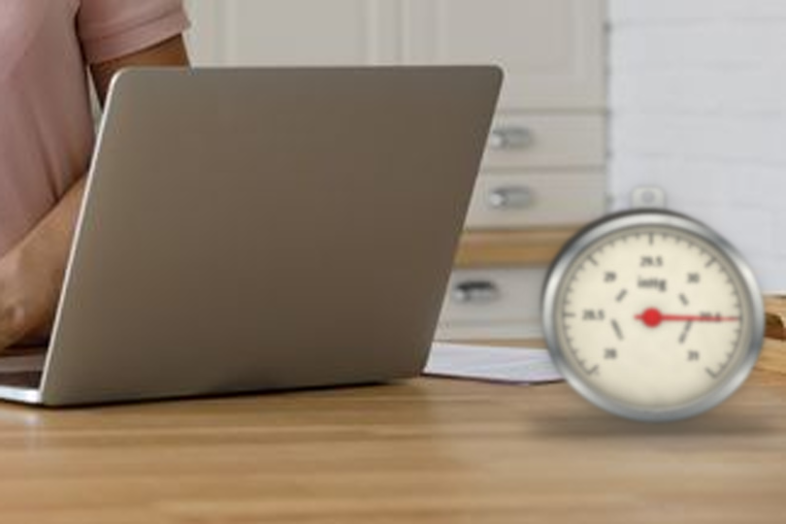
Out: 30.5 inHg
